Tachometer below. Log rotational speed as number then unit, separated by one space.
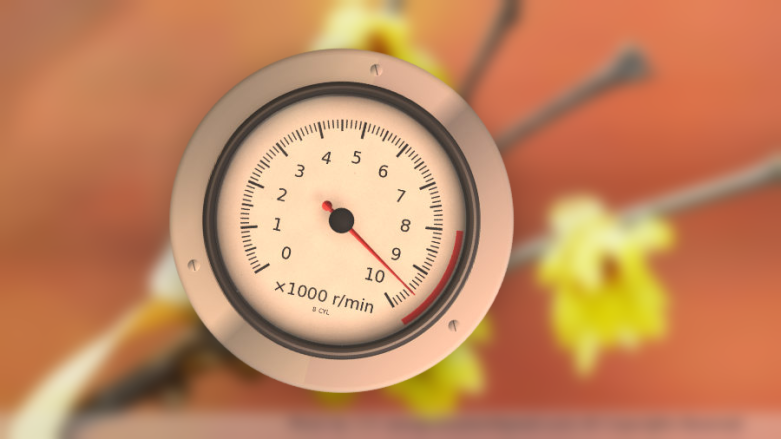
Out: 9500 rpm
